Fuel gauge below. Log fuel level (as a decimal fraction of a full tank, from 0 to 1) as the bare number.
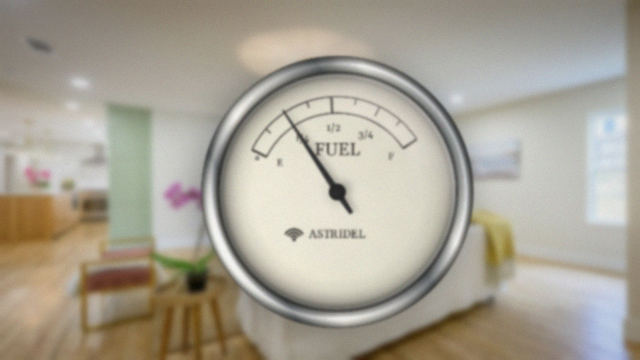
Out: 0.25
